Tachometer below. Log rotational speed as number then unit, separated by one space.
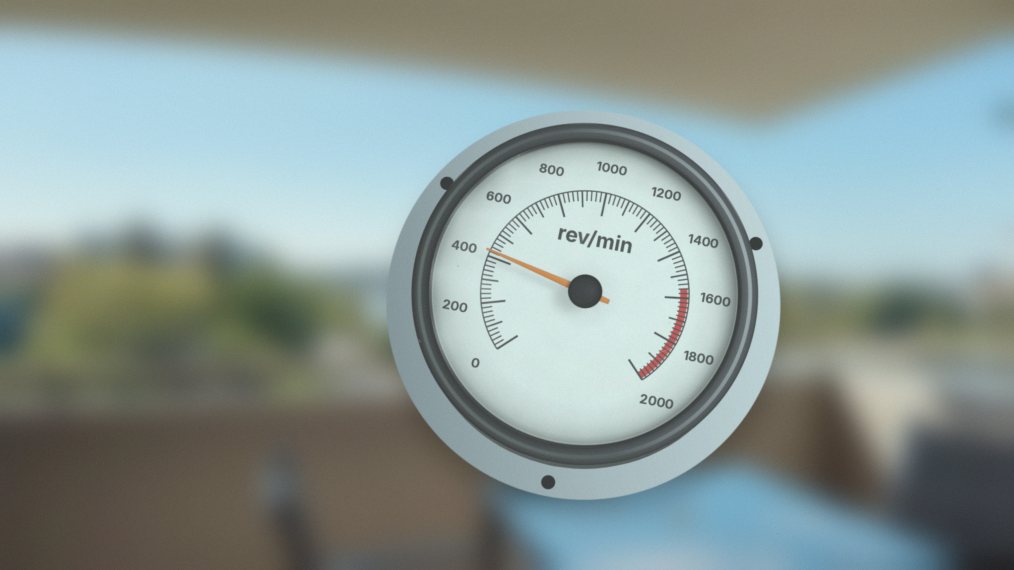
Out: 420 rpm
